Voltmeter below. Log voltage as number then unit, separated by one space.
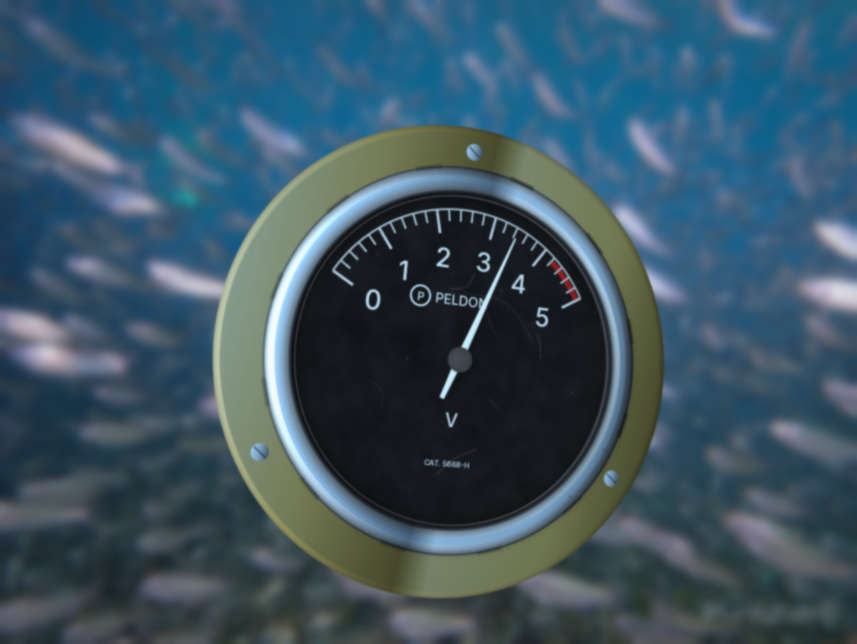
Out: 3.4 V
